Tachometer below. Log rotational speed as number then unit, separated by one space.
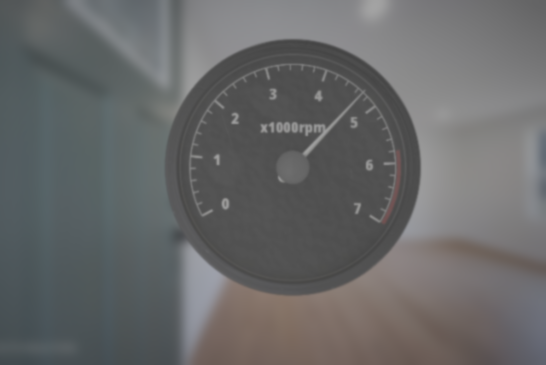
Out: 4700 rpm
